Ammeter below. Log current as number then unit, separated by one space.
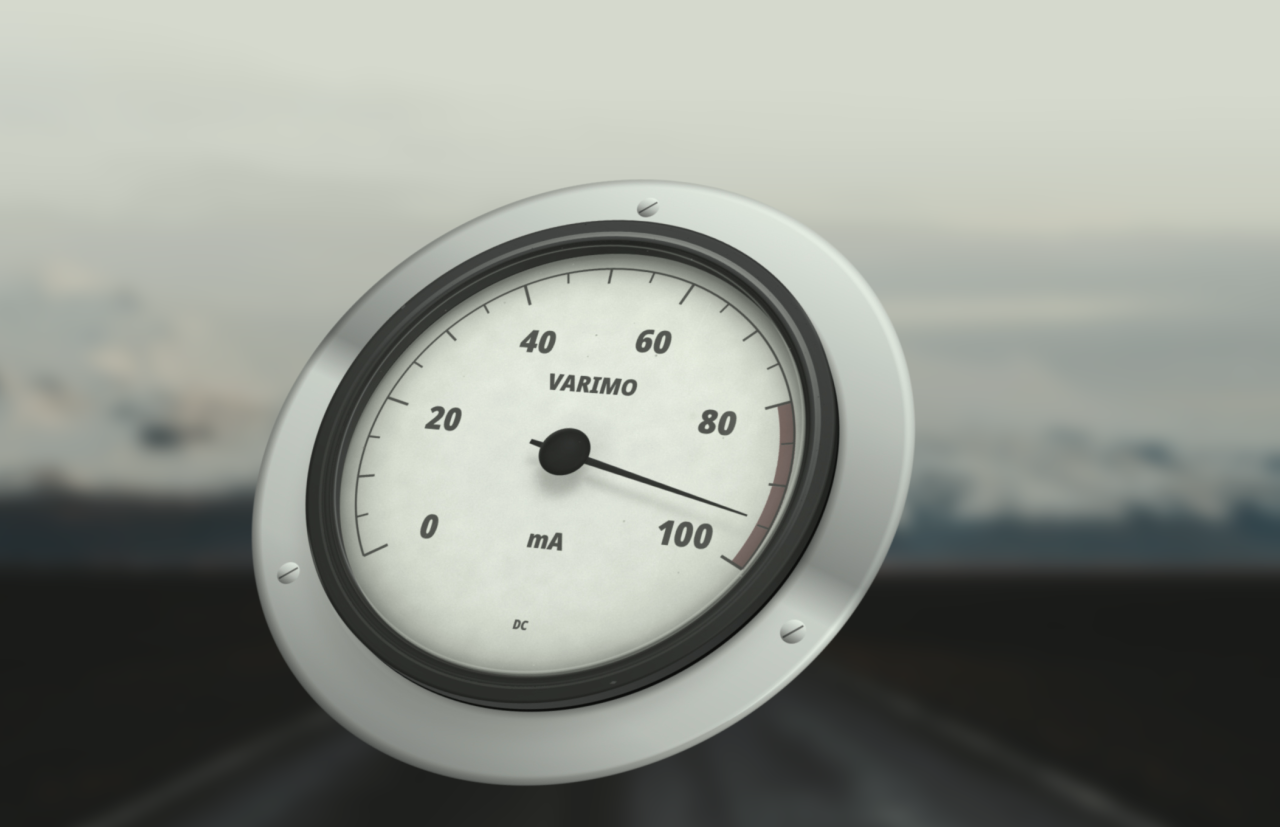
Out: 95 mA
